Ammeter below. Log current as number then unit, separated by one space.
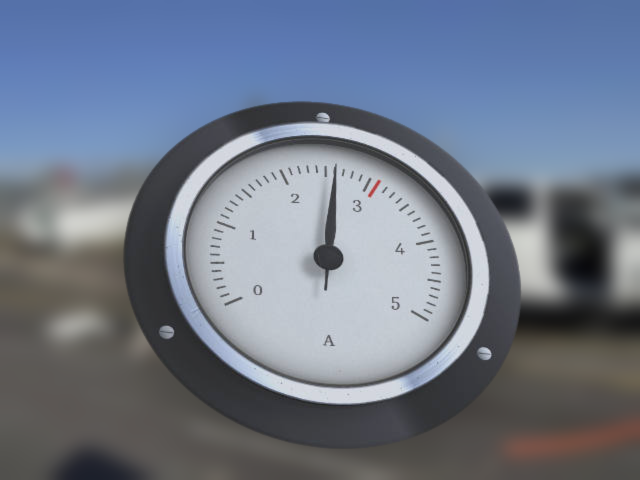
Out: 2.6 A
